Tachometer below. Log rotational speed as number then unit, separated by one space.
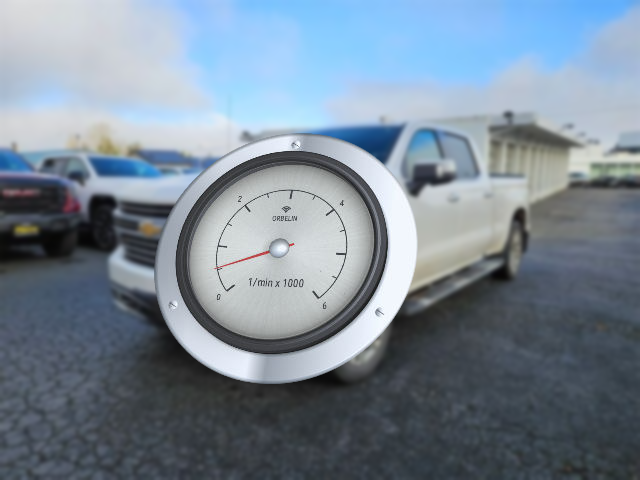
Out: 500 rpm
